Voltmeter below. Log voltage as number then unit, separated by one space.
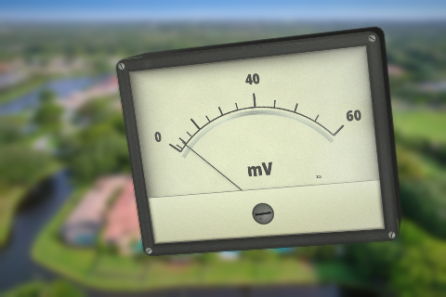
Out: 10 mV
